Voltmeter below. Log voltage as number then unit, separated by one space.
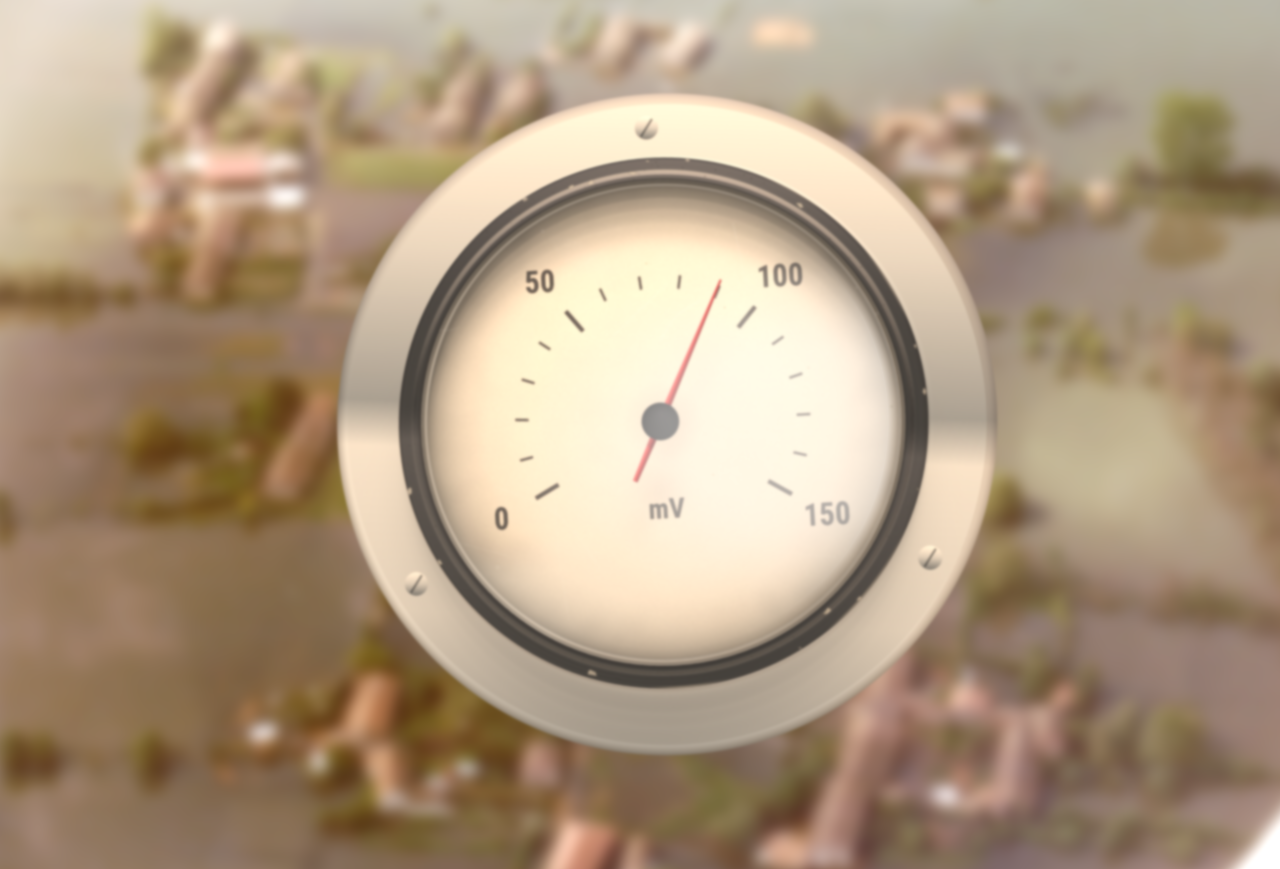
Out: 90 mV
